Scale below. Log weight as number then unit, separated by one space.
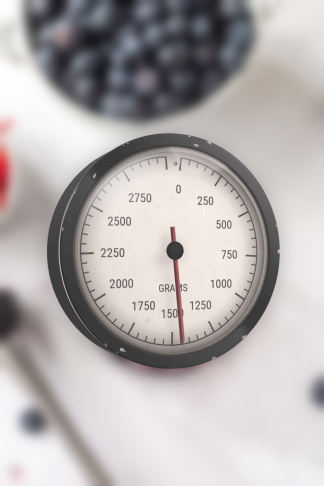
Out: 1450 g
